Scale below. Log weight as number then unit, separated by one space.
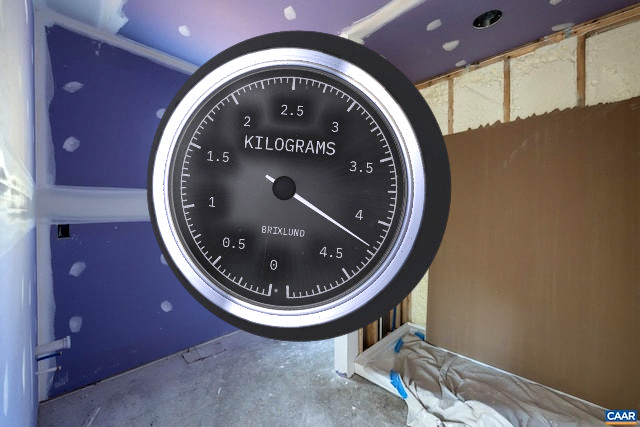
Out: 4.2 kg
